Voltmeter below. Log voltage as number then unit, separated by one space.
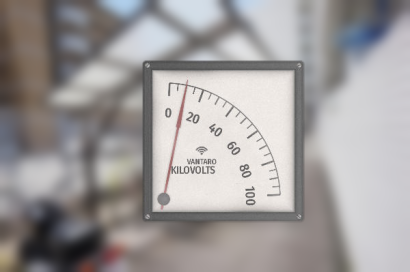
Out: 10 kV
